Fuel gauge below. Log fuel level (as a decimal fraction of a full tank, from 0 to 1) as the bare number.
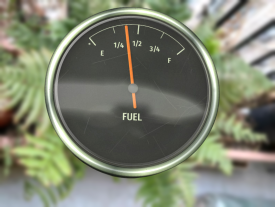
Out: 0.375
